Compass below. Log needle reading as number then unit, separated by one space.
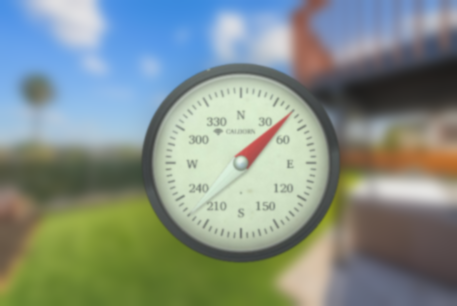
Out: 45 °
